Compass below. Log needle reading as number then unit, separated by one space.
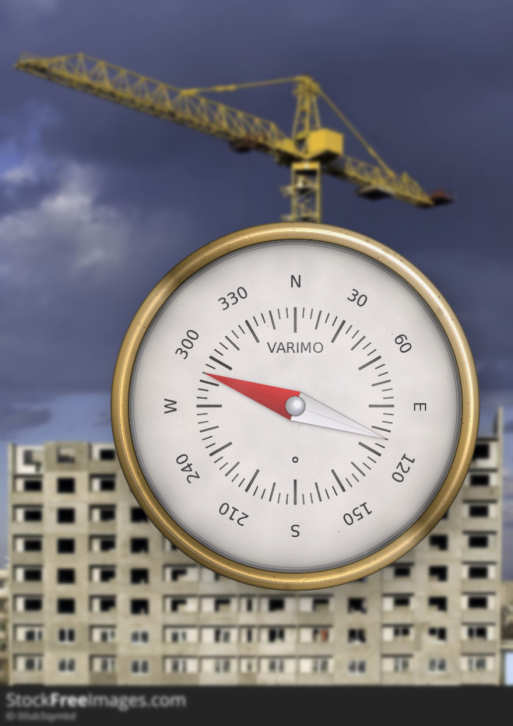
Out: 290 °
